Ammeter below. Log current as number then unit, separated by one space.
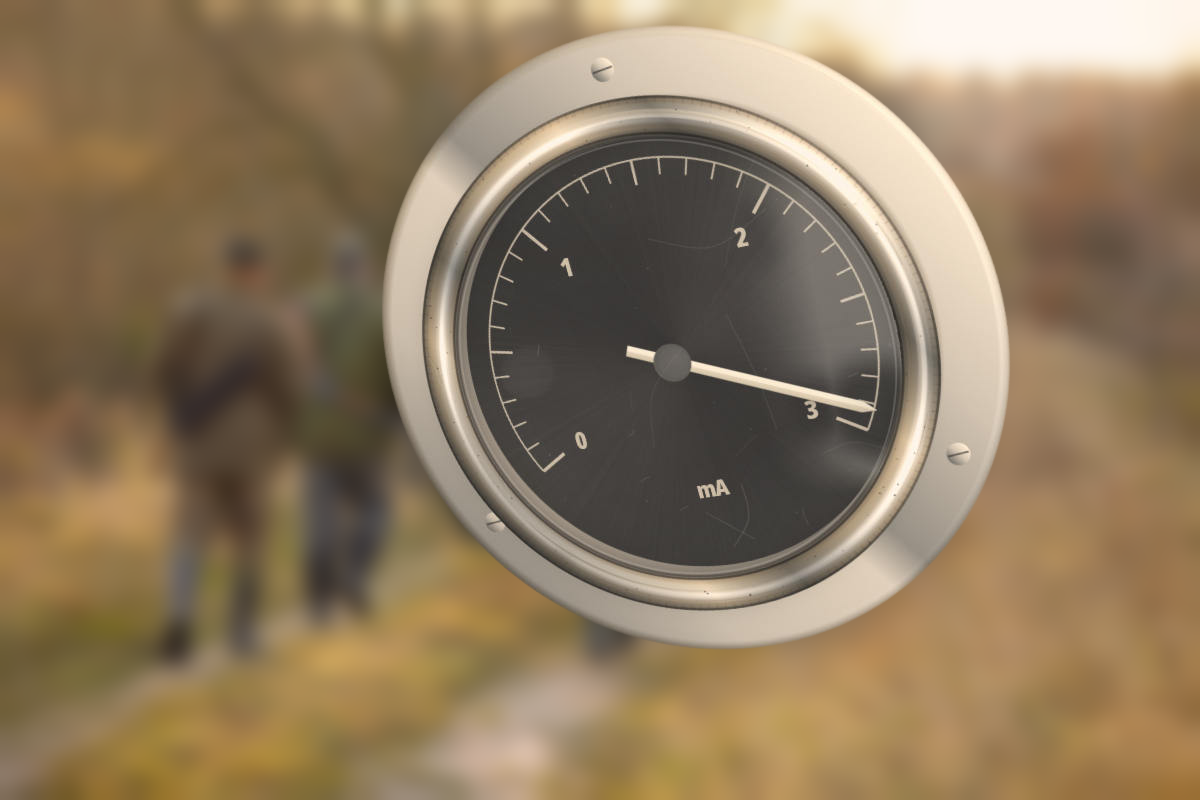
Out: 2.9 mA
